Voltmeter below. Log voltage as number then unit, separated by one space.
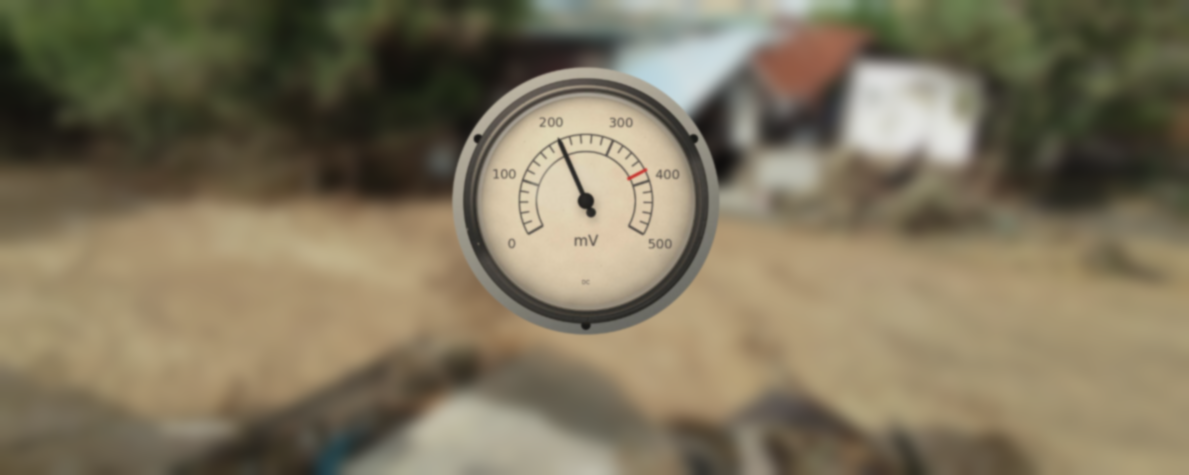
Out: 200 mV
